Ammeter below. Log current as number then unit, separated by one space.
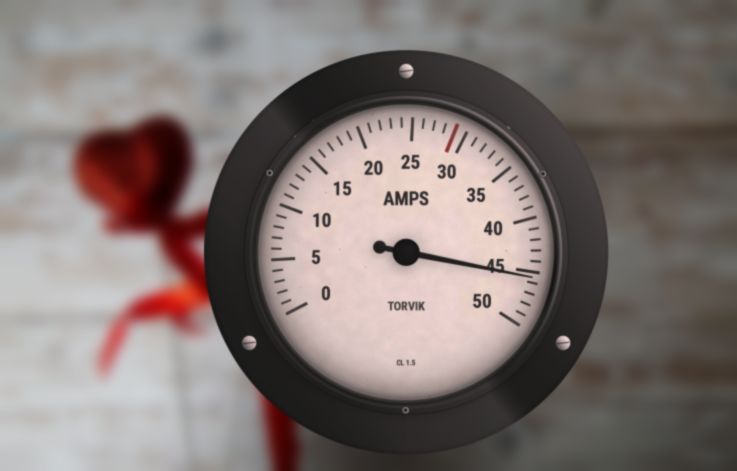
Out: 45.5 A
